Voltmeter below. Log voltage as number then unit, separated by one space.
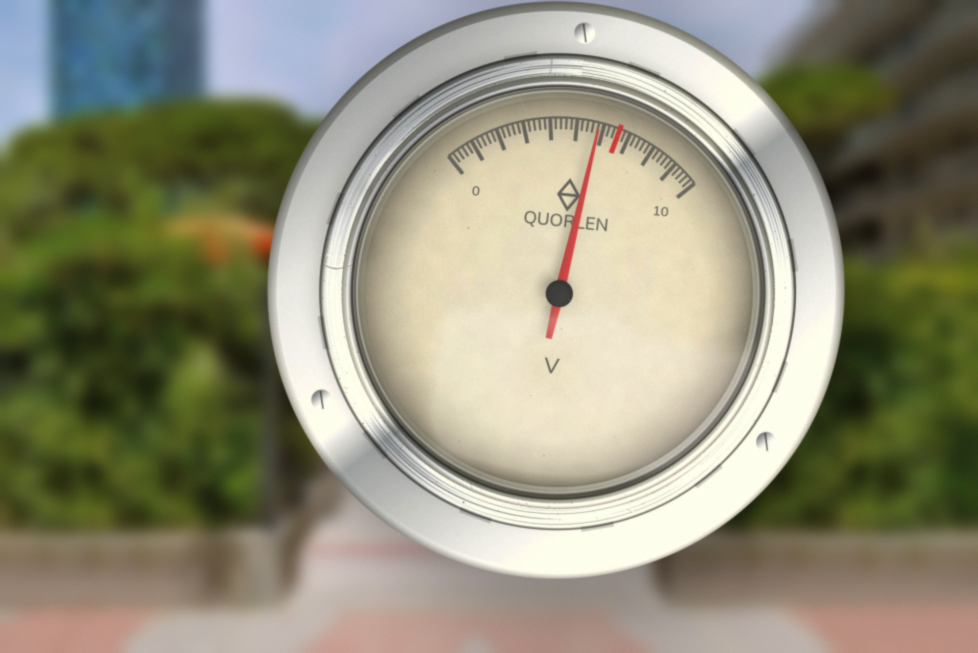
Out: 5.8 V
